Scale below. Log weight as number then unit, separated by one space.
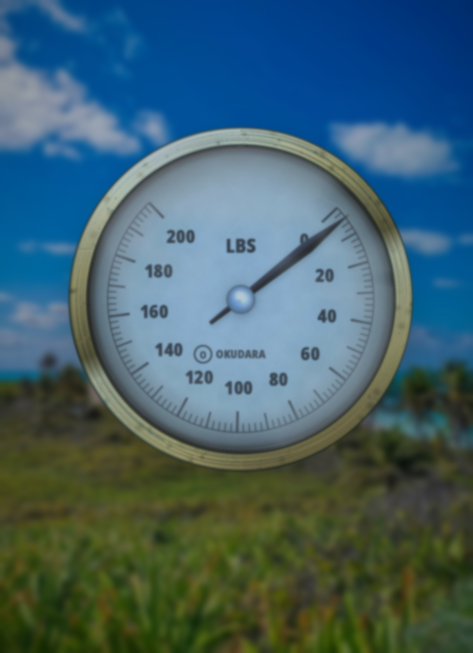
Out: 4 lb
